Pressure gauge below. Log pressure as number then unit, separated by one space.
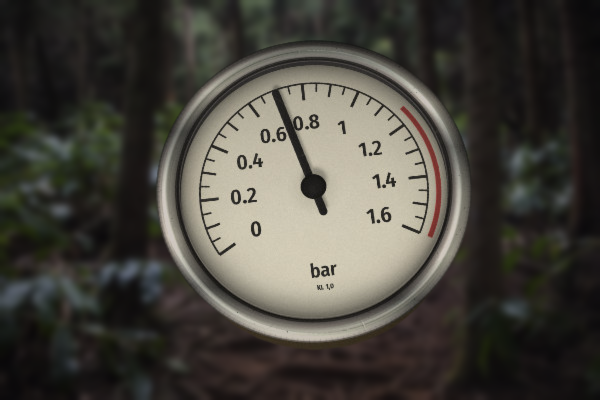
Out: 0.7 bar
